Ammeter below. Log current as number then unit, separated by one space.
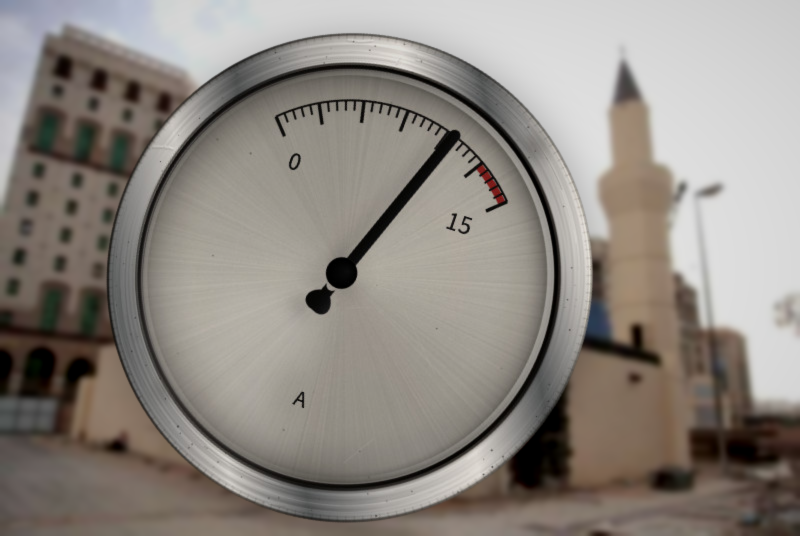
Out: 10.5 A
